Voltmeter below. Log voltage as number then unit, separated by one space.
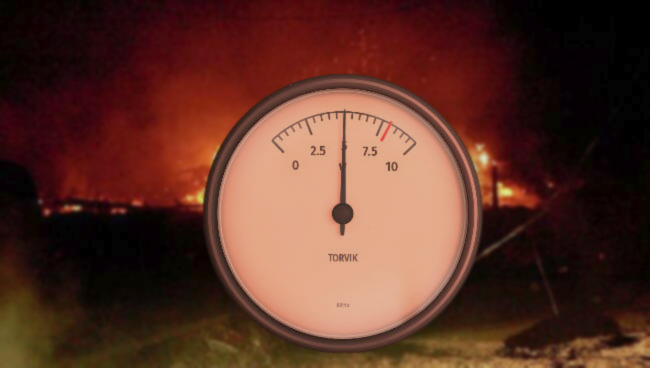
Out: 5 V
